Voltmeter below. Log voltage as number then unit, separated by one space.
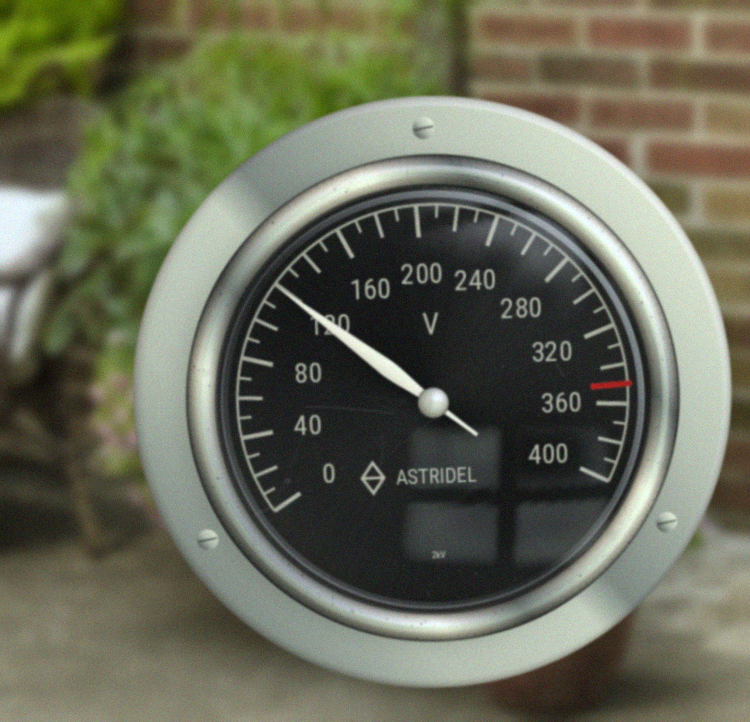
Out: 120 V
